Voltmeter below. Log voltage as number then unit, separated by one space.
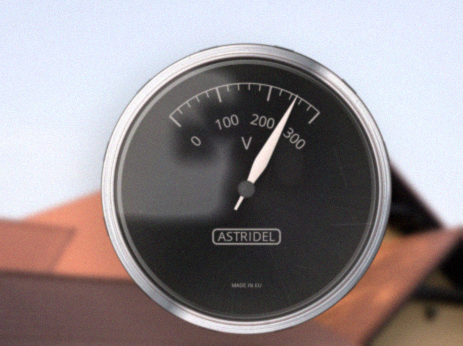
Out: 250 V
